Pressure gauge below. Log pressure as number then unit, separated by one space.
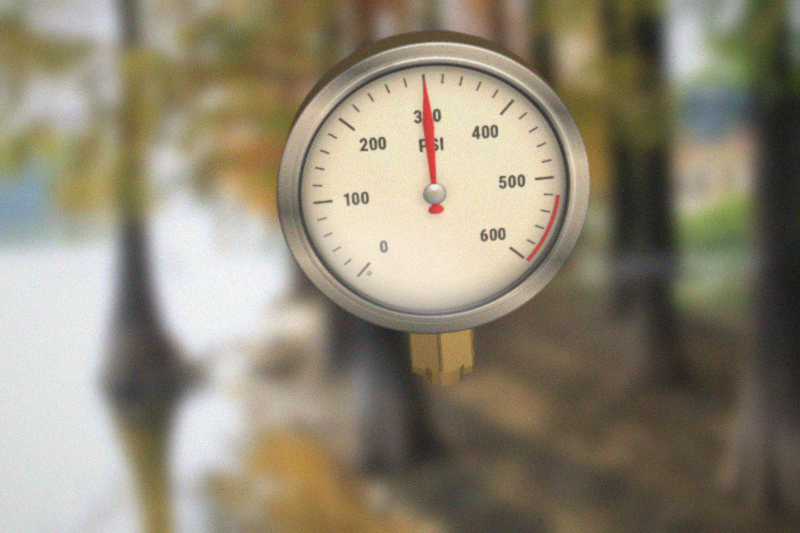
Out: 300 psi
